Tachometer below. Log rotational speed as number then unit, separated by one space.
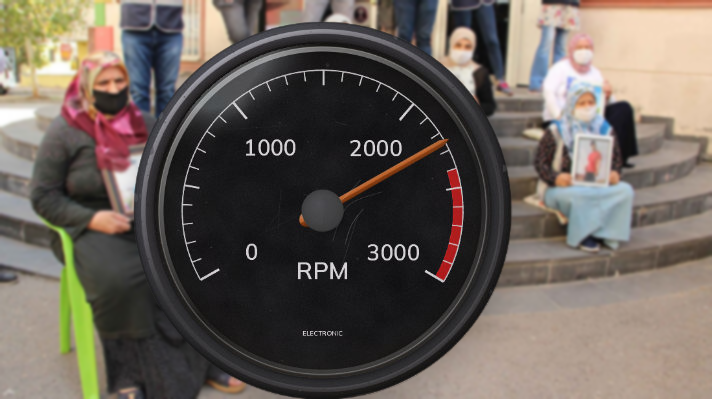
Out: 2250 rpm
